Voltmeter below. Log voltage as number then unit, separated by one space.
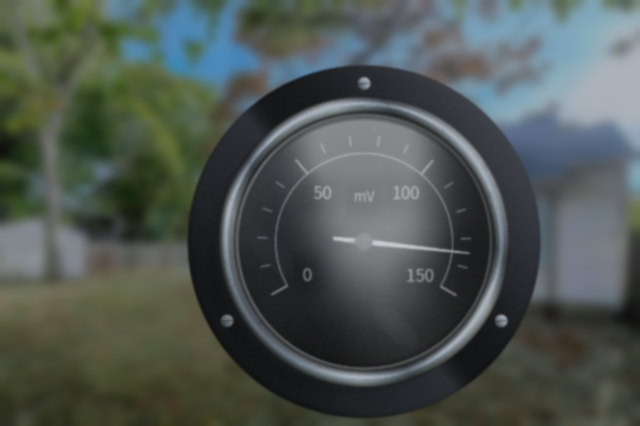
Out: 135 mV
